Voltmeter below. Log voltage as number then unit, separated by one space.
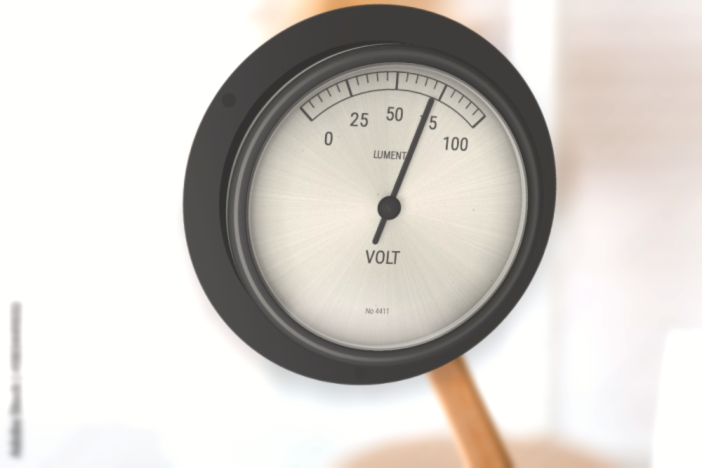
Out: 70 V
